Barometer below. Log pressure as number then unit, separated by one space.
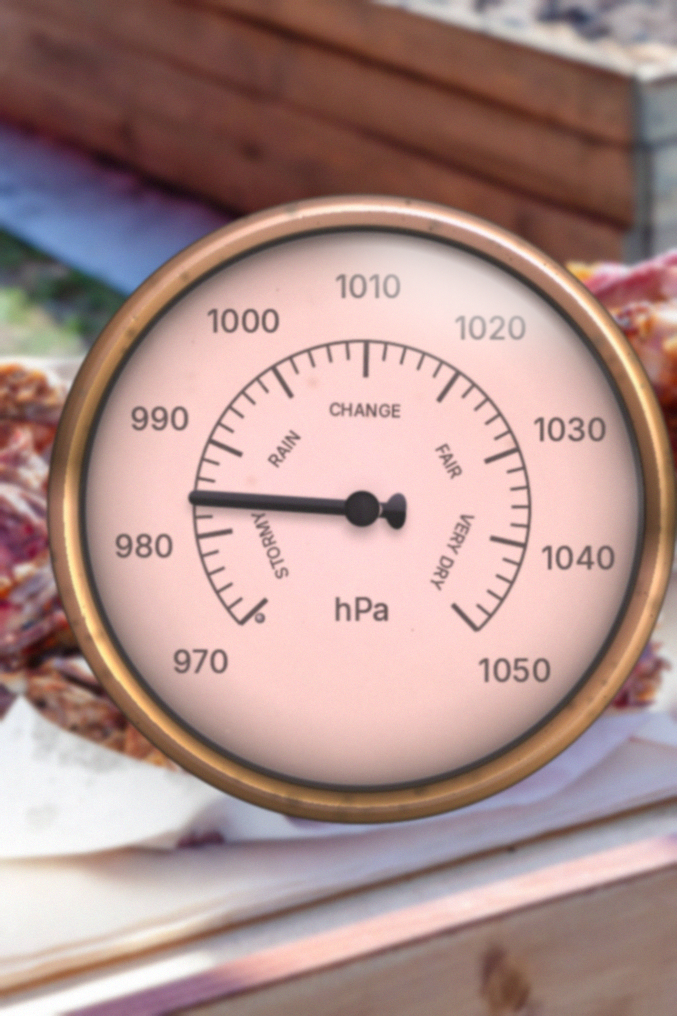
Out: 984 hPa
